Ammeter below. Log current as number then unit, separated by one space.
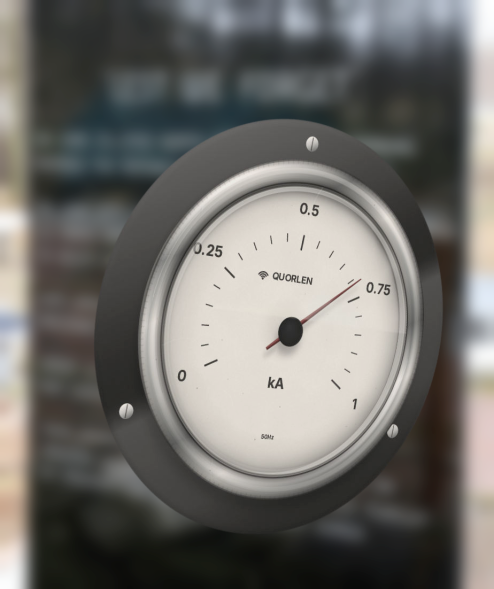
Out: 0.7 kA
